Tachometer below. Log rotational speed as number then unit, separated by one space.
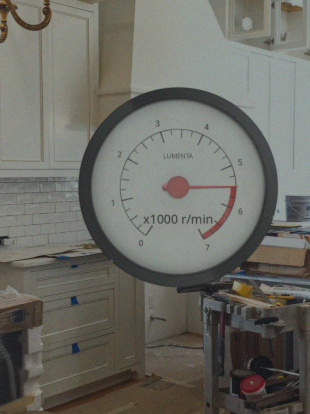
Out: 5500 rpm
